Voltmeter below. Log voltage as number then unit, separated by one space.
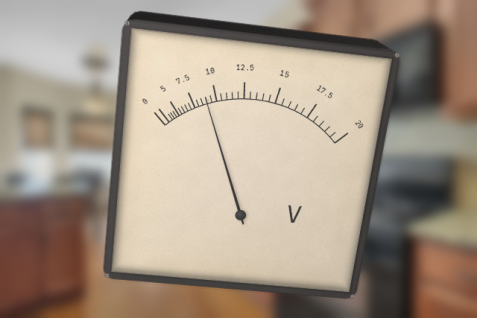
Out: 9 V
